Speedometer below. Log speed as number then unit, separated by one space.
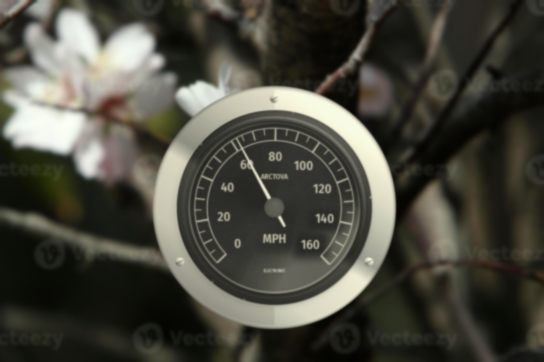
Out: 62.5 mph
